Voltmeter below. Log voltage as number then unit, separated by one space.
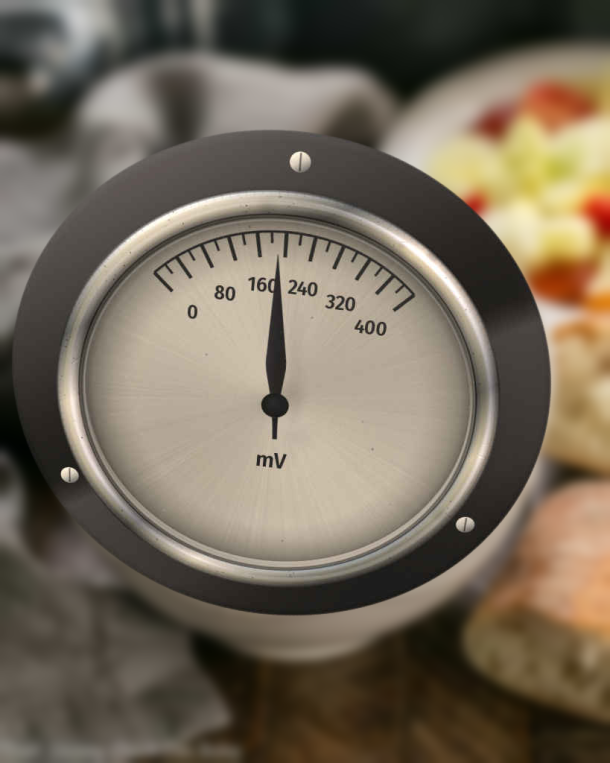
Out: 190 mV
